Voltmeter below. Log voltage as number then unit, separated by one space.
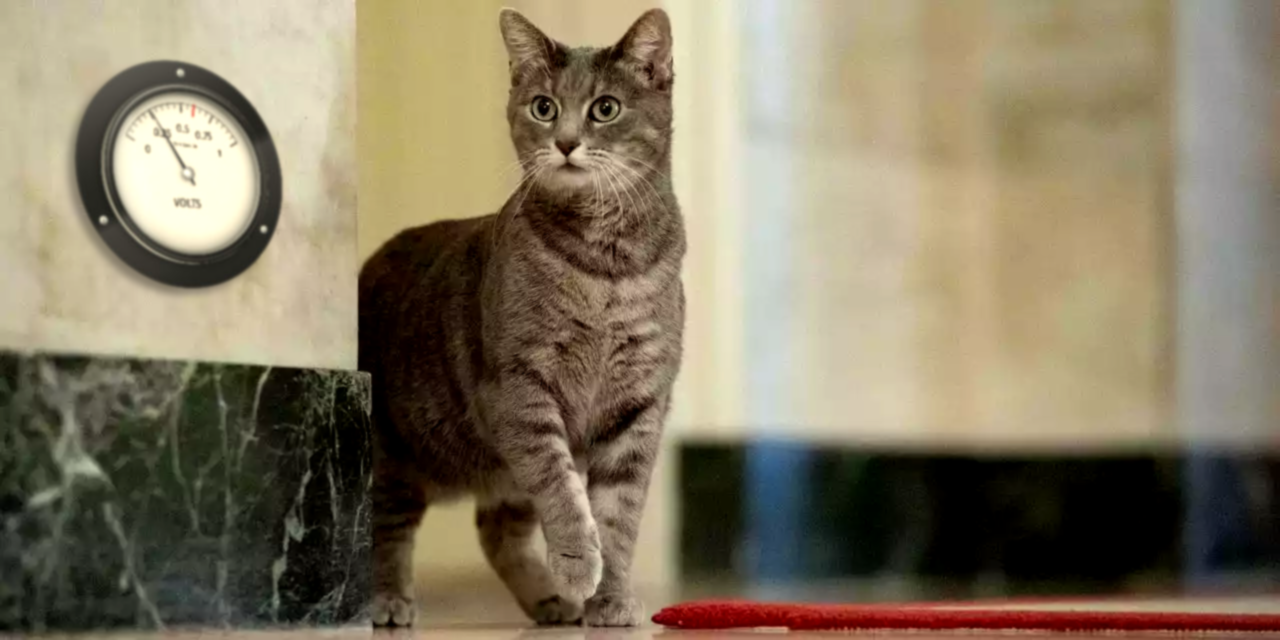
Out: 0.25 V
